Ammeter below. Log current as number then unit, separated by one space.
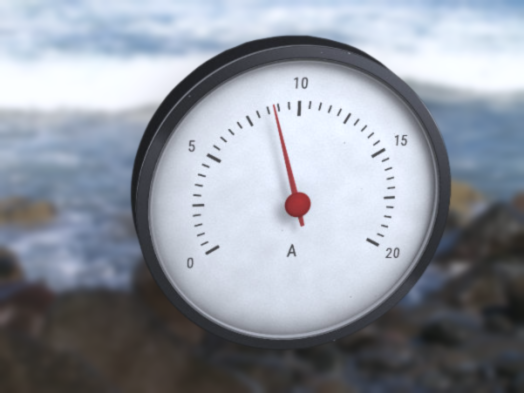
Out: 8.75 A
